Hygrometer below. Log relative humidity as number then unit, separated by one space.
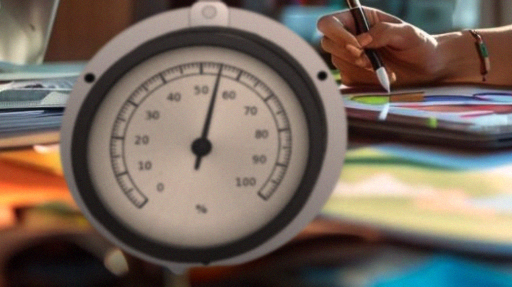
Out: 55 %
